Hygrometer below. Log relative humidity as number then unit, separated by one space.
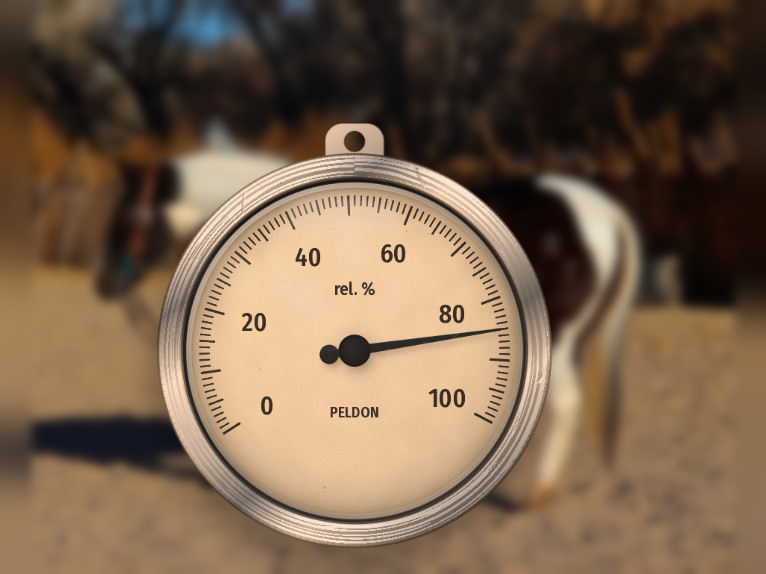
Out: 85 %
